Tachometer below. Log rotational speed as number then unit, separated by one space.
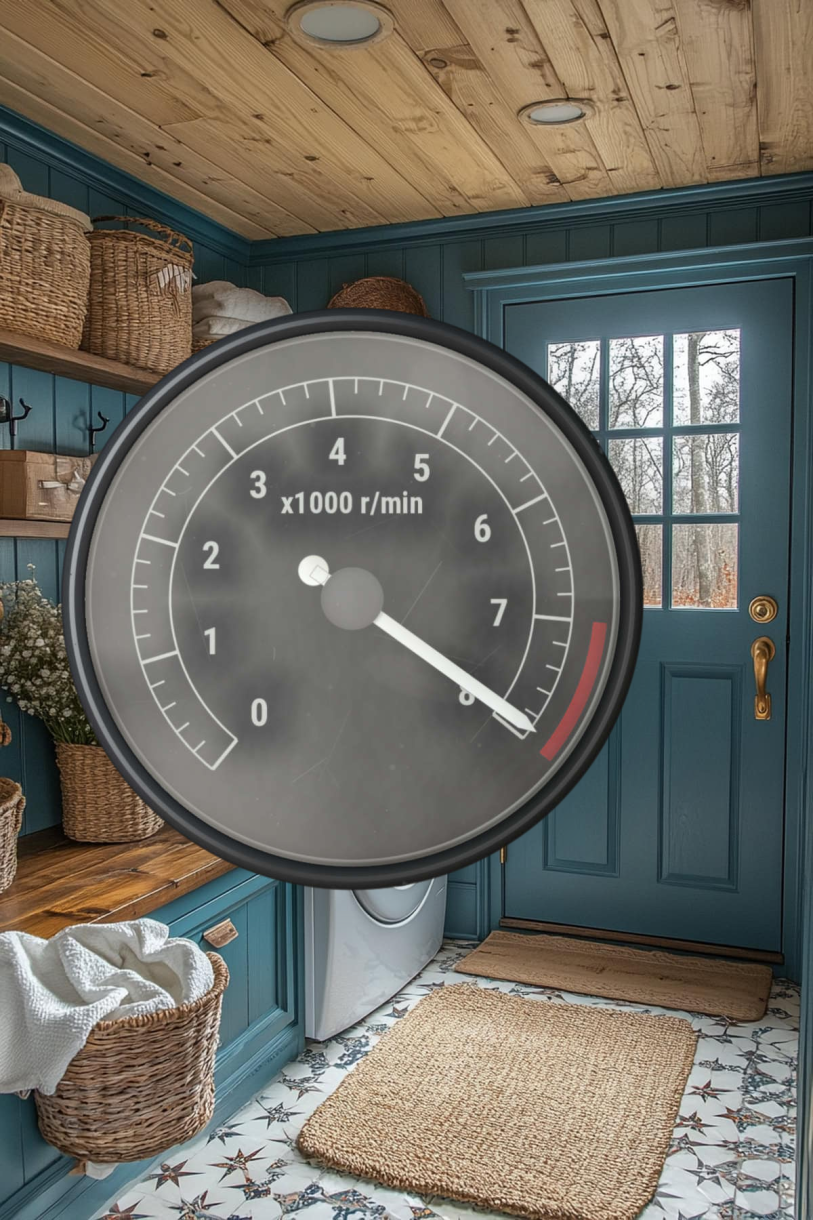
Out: 7900 rpm
